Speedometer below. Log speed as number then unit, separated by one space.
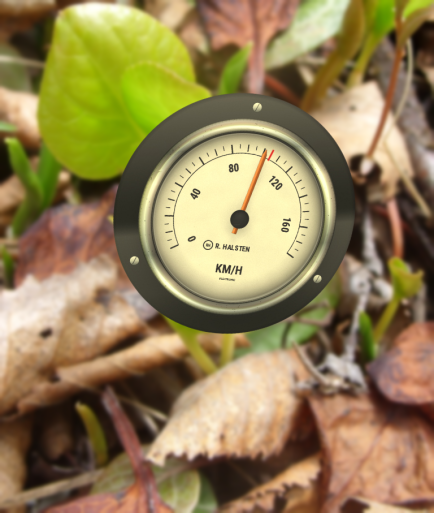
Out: 100 km/h
